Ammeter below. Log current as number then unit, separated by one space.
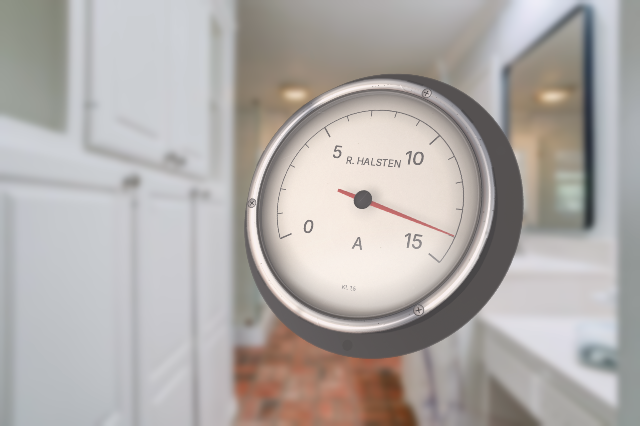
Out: 14 A
